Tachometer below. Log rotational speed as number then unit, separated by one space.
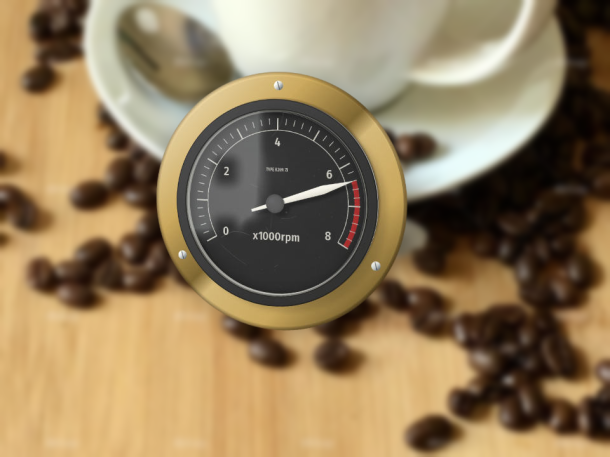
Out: 6400 rpm
